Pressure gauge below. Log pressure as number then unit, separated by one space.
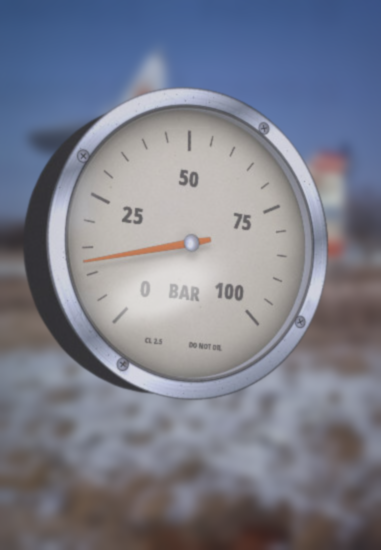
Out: 12.5 bar
